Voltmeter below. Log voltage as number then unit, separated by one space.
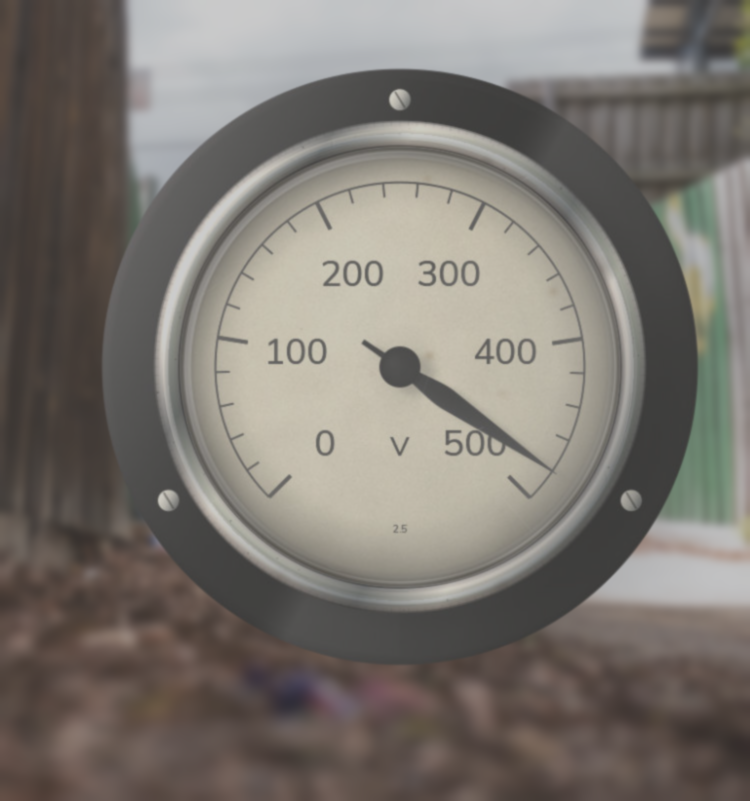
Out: 480 V
